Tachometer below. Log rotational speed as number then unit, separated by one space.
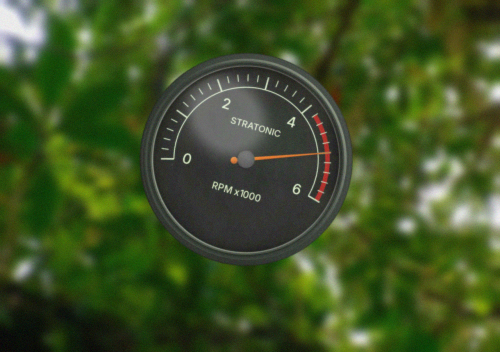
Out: 5000 rpm
